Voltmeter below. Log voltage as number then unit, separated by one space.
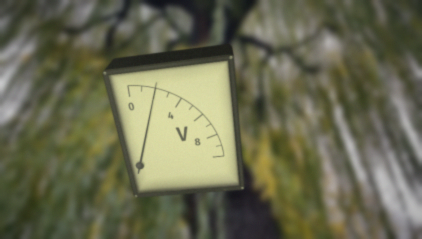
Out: 2 V
